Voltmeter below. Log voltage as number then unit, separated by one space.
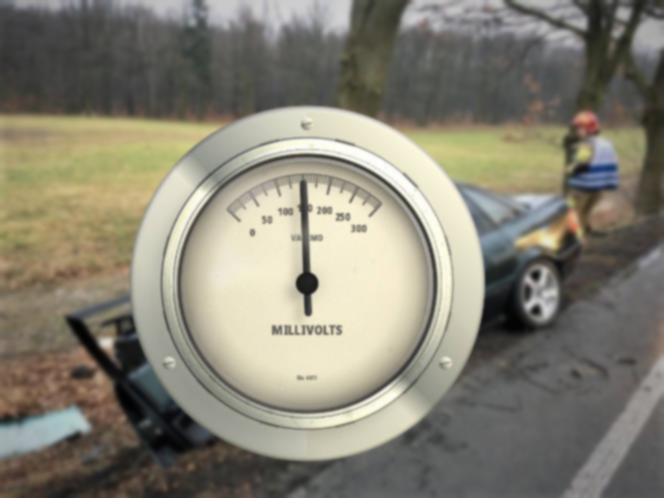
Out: 150 mV
